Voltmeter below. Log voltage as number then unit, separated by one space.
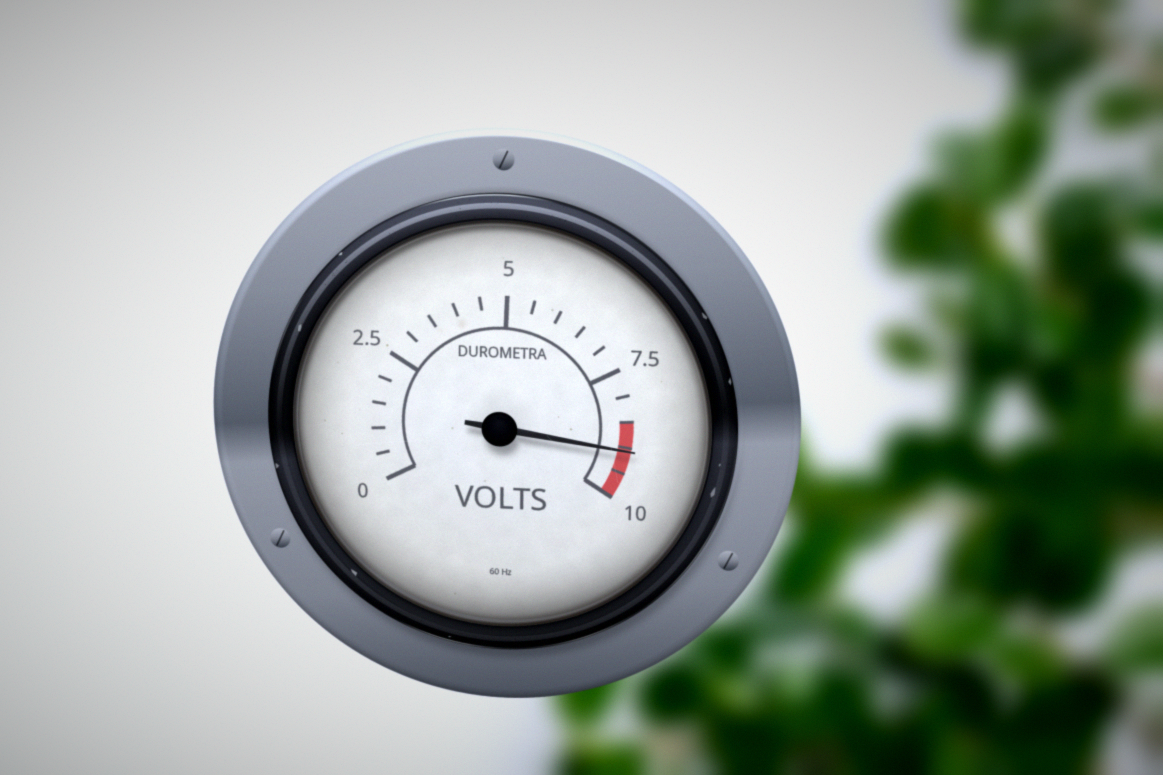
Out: 9 V
